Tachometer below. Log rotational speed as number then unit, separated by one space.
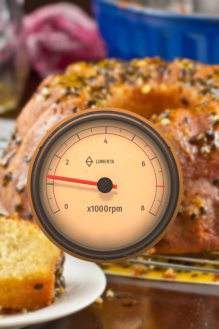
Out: 1250 rpm
